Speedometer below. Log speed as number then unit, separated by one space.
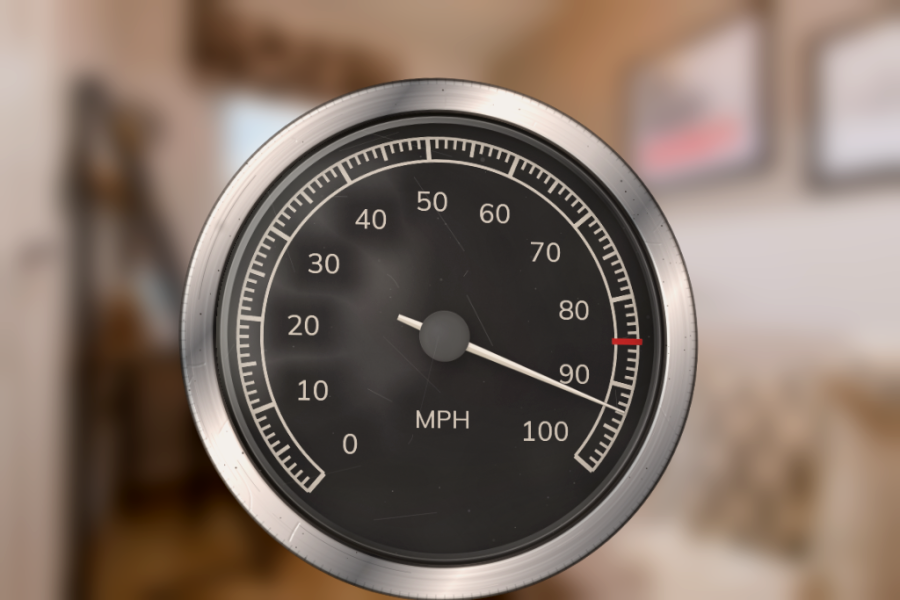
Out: 93 mph
